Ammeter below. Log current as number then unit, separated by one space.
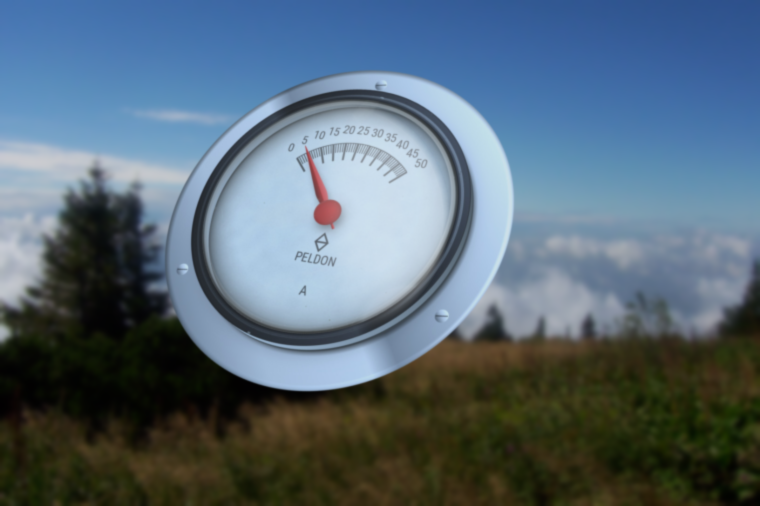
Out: 5 A
